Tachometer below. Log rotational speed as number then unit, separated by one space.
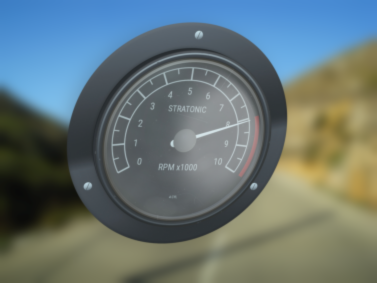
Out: 8000 rpm
